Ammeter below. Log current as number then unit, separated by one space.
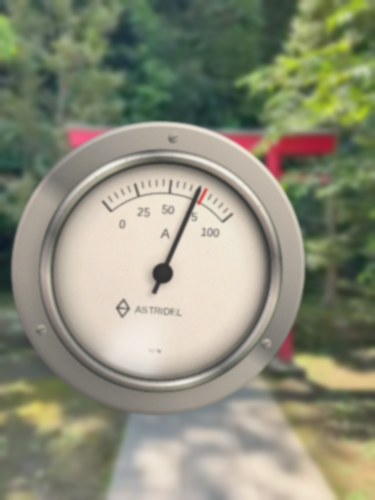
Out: 70 A
